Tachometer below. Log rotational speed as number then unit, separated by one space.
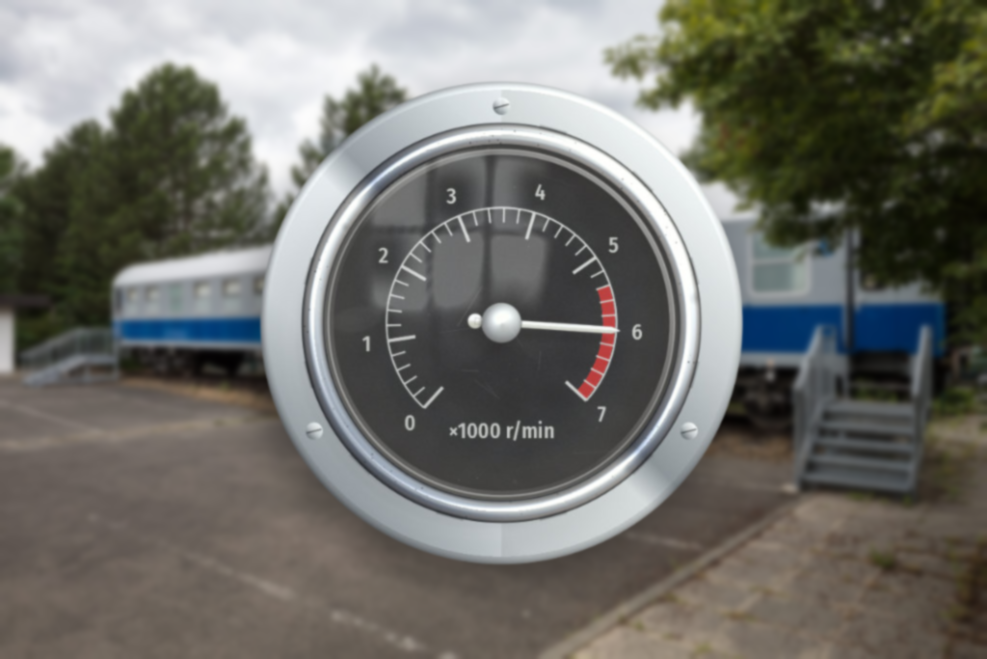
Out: 6000 rpm
